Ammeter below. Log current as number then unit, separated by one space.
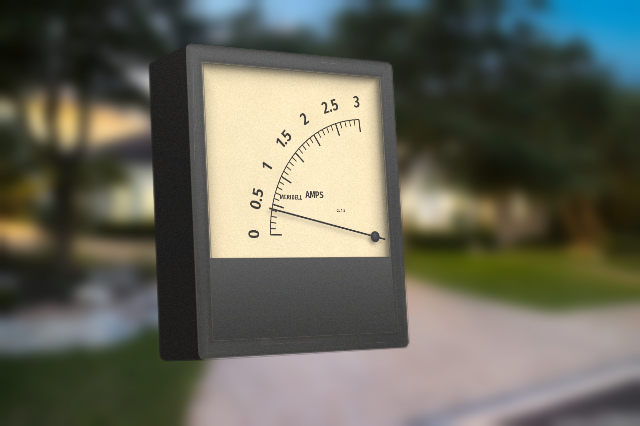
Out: 0.4 A
